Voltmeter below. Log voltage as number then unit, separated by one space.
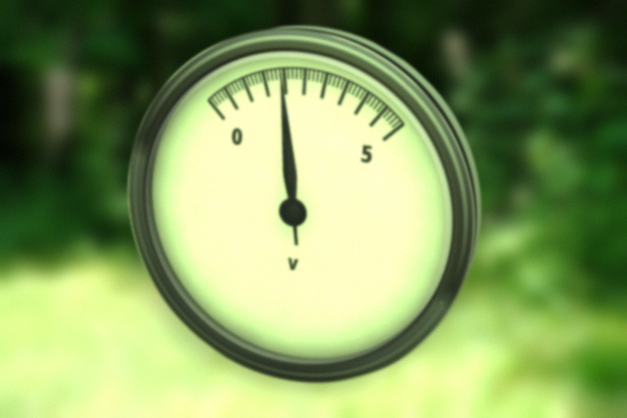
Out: 2 V
